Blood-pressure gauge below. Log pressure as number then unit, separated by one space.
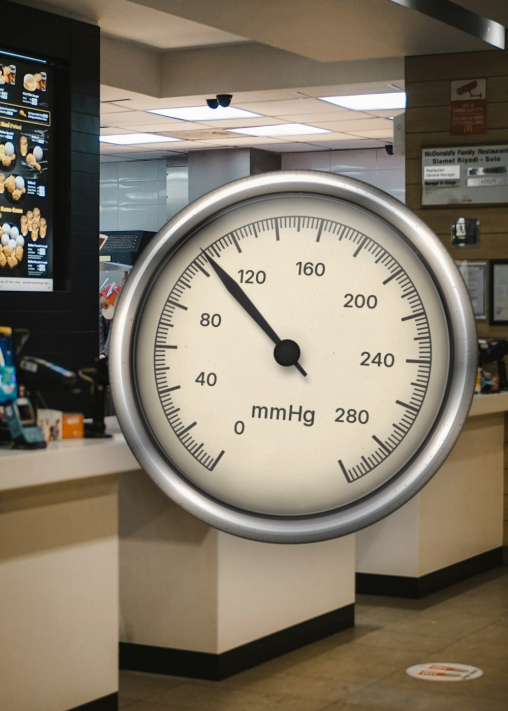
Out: 106 mmHg
